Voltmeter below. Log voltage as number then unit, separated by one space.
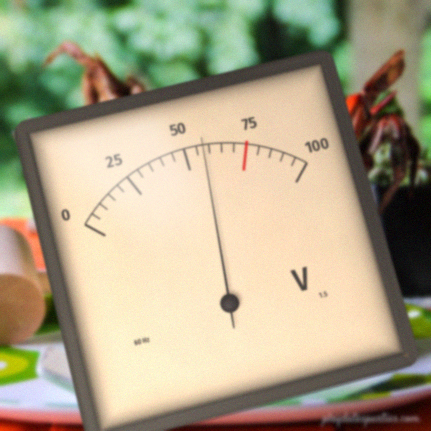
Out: 57.5 V
